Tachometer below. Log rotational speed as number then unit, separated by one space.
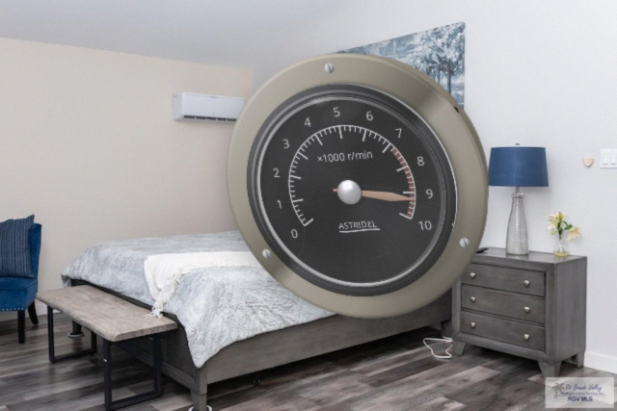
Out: 9200 rpm
